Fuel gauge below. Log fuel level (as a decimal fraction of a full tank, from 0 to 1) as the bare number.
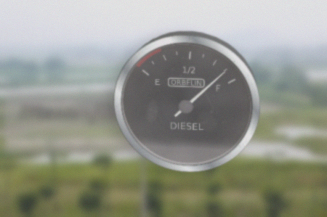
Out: 0.875
